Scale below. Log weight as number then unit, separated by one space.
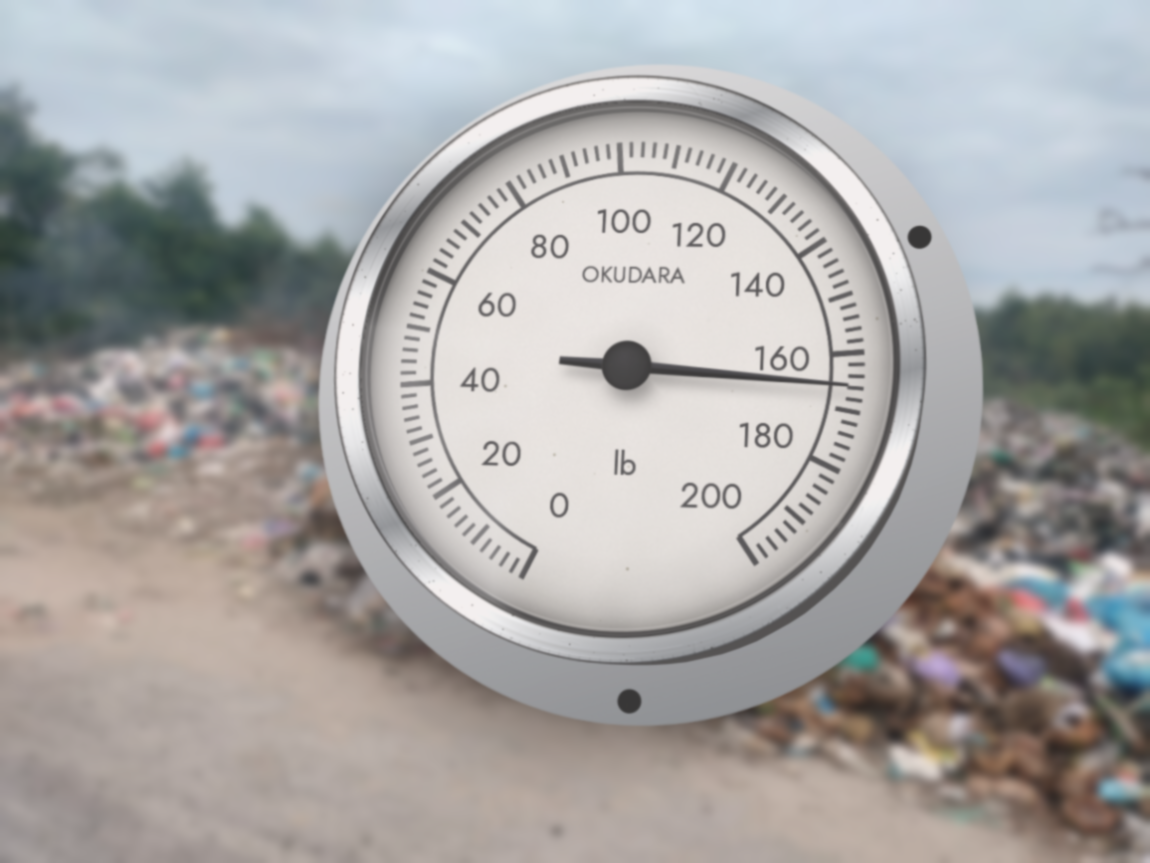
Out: 166 lb
